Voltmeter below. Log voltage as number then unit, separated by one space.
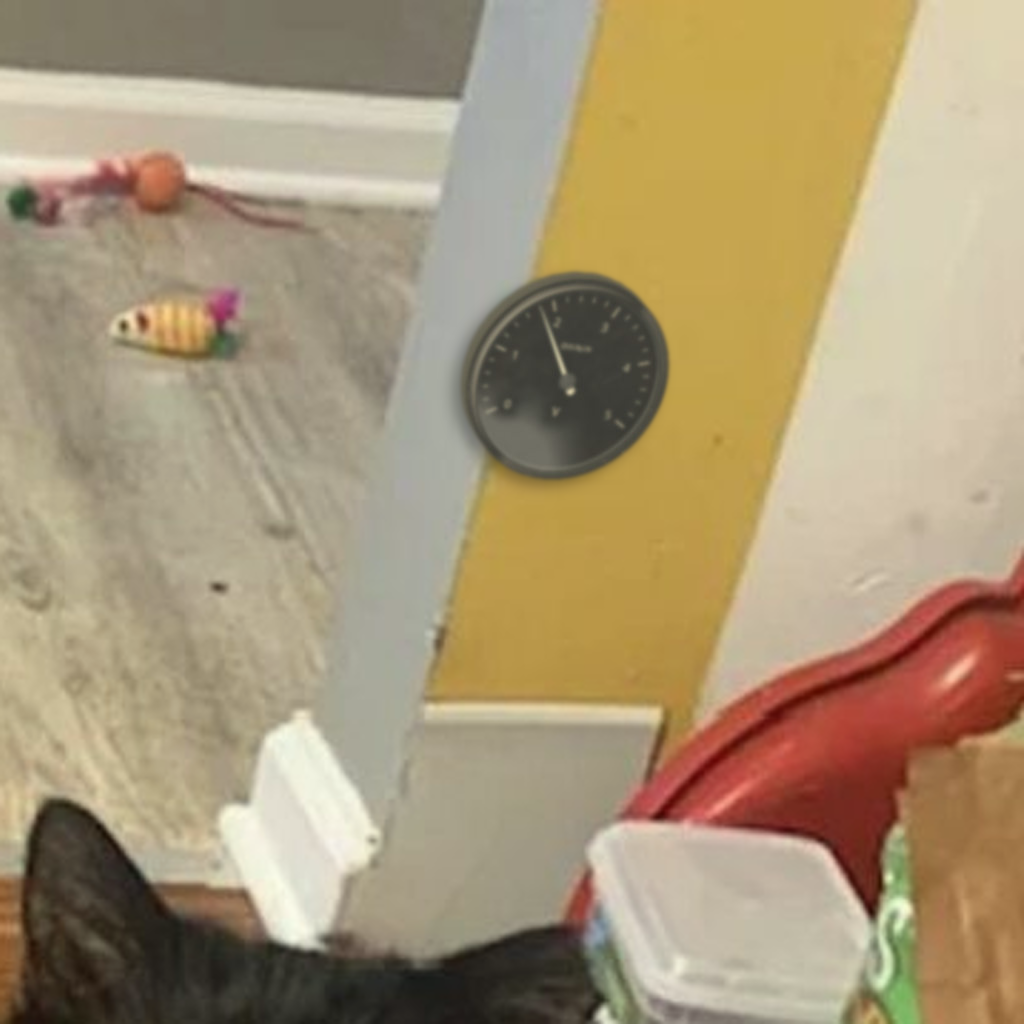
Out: 1.8 V
